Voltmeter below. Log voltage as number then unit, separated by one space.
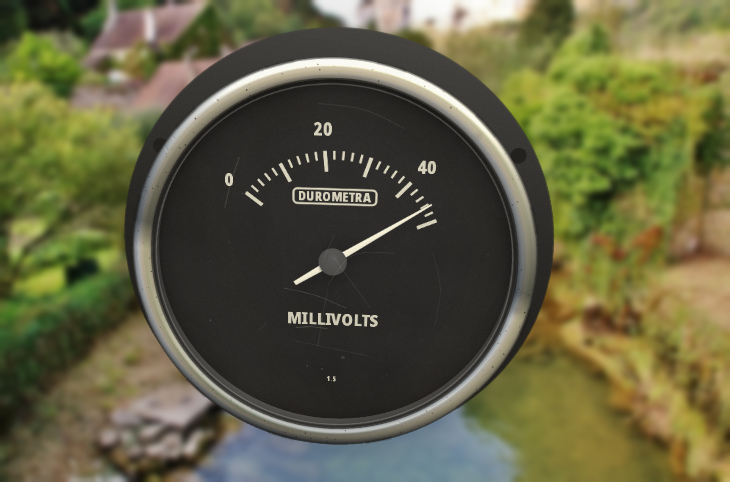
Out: 46 mV
